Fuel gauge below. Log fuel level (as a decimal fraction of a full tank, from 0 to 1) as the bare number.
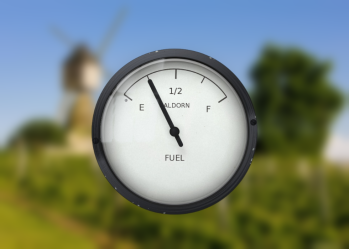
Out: 0.25
